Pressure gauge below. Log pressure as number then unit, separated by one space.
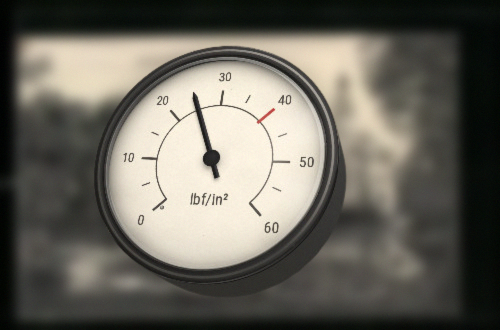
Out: 25 psi
